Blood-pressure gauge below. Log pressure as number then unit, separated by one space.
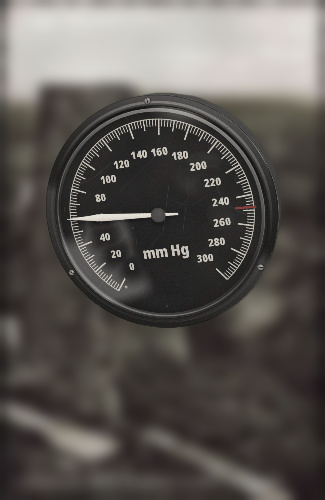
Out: 60 mmHg
